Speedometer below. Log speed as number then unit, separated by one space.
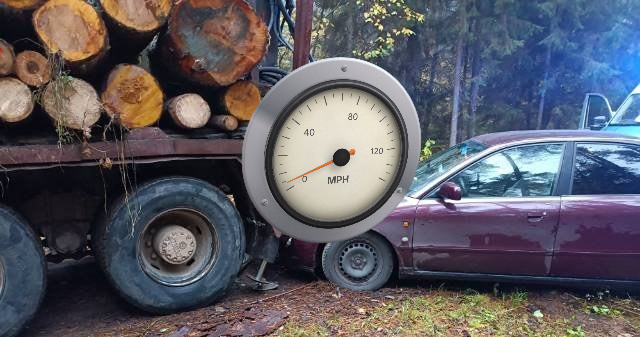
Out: 5 mph
